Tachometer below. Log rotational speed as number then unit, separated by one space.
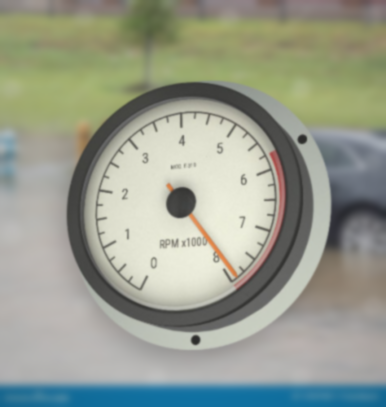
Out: 7875 rpm
